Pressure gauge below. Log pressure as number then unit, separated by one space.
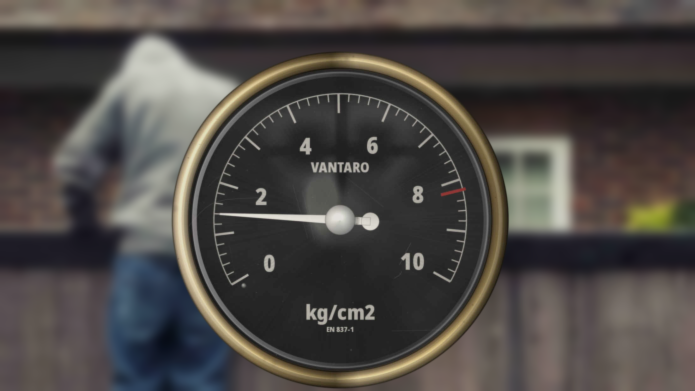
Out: 1.4 kg/cm²
